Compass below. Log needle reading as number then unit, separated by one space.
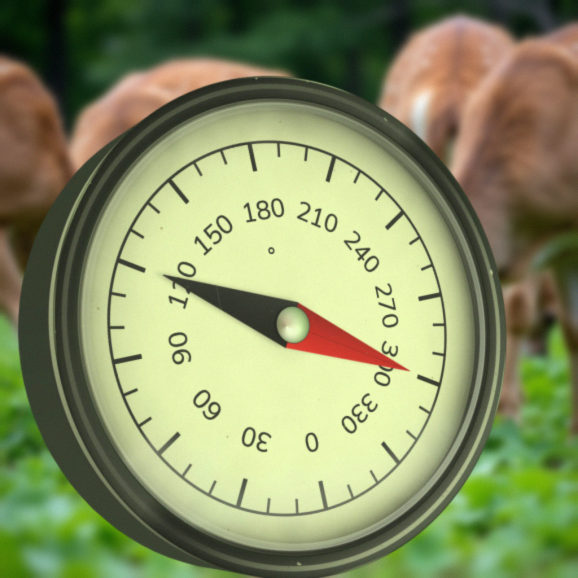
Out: 300 °
